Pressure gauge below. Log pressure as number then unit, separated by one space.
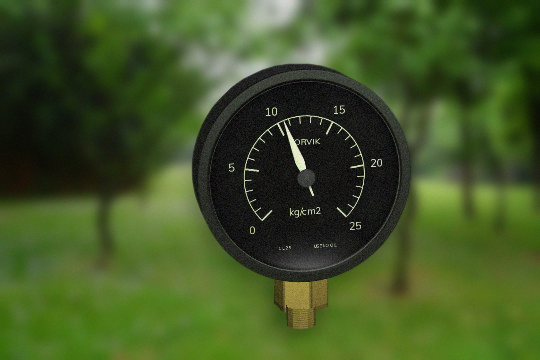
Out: 10.5 kg/cm²
